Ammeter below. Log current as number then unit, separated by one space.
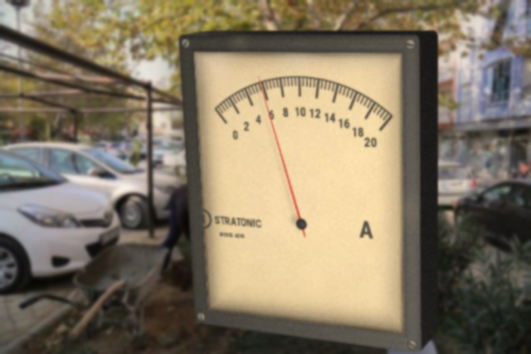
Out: 6 A
